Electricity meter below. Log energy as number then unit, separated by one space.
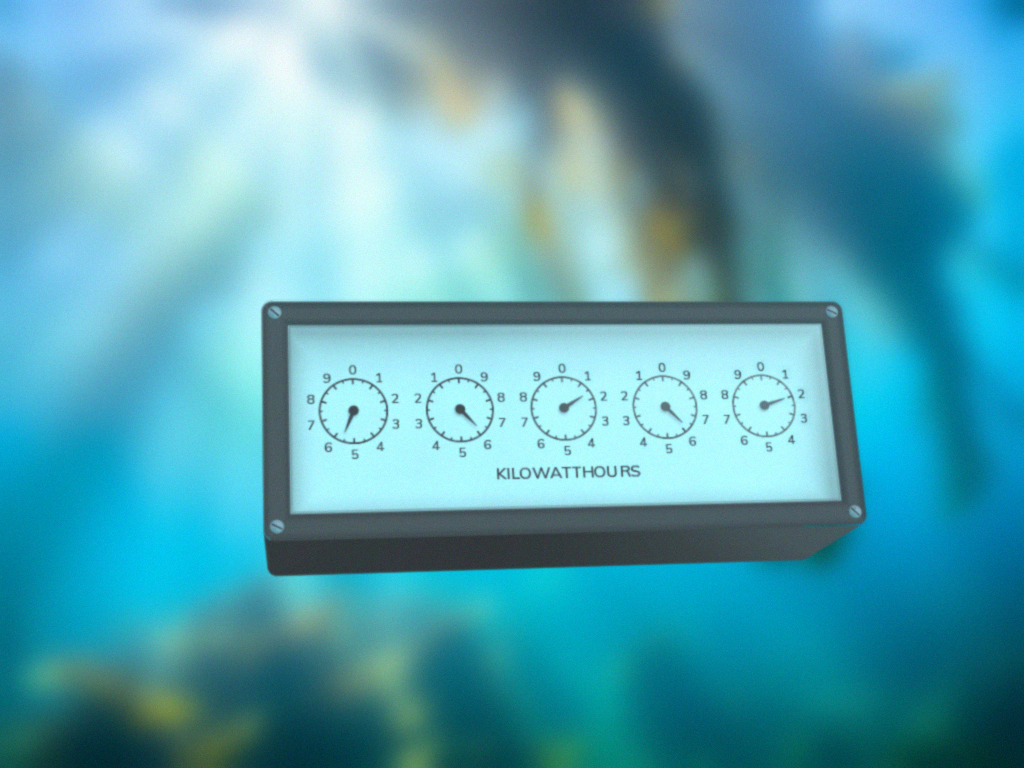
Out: 56162 kWh
